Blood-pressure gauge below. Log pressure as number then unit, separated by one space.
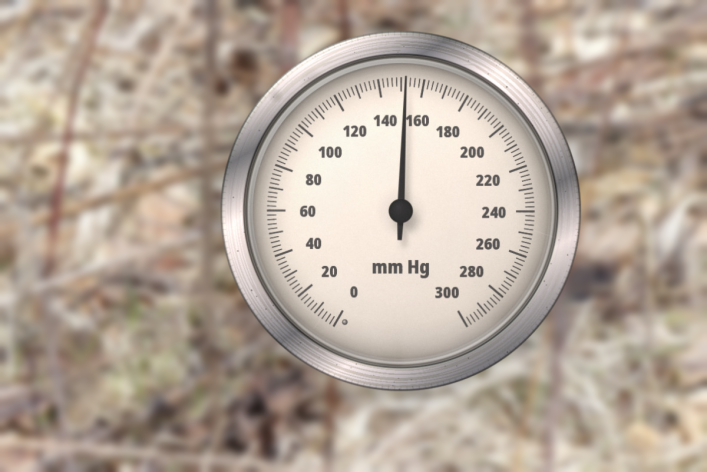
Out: 152 mmHg
